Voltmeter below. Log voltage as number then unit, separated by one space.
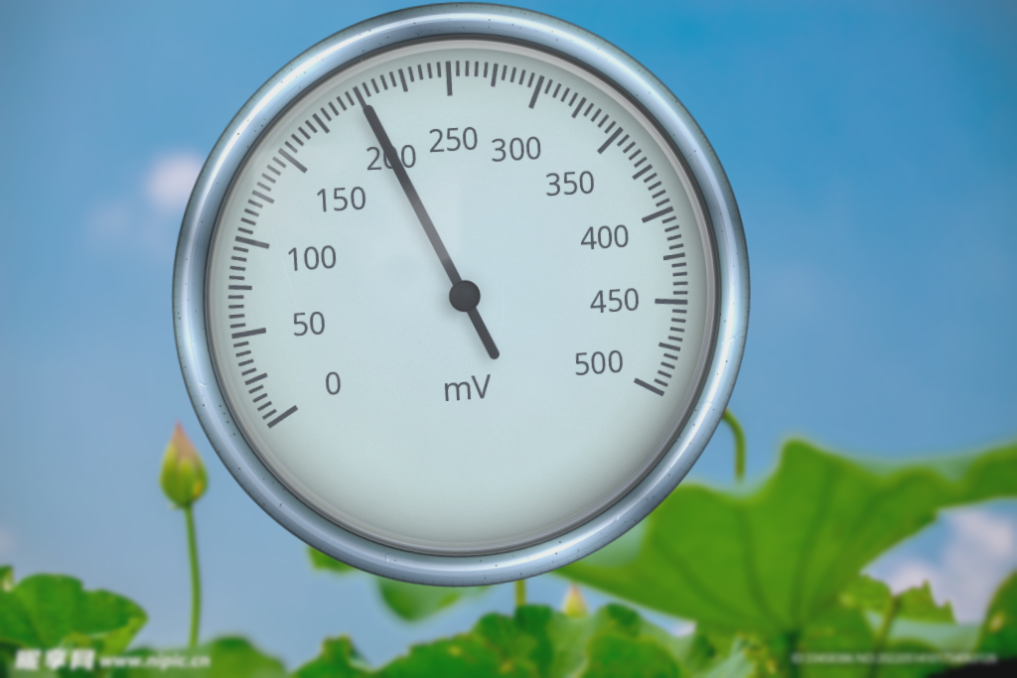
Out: 200 mV
